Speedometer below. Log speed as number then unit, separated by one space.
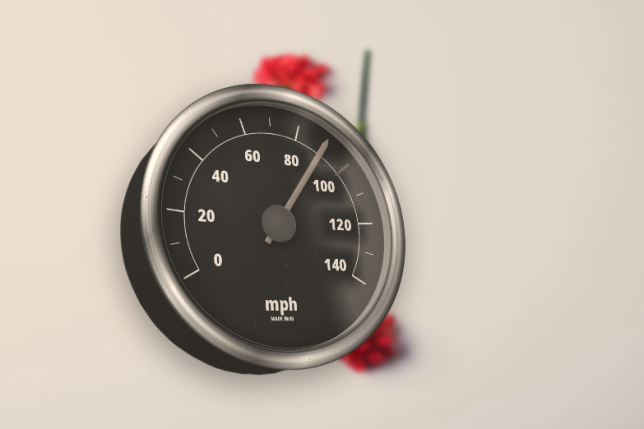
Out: 90 mph
